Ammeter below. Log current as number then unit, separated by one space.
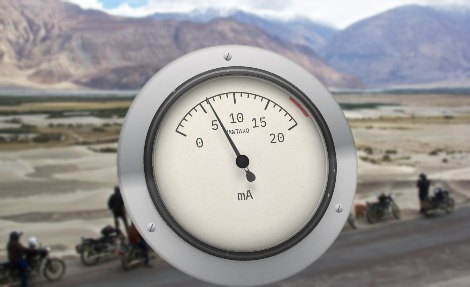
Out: 6 mA
